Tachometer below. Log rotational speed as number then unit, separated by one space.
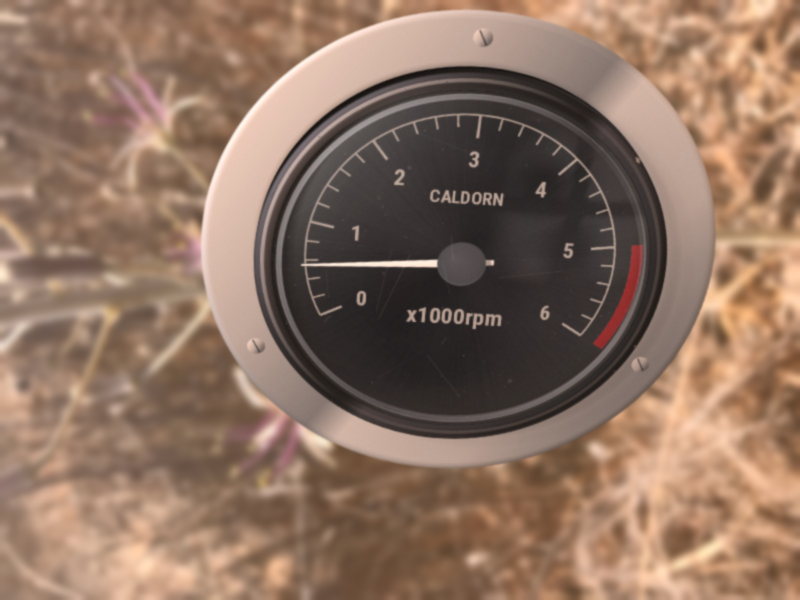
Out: 600 rpm
